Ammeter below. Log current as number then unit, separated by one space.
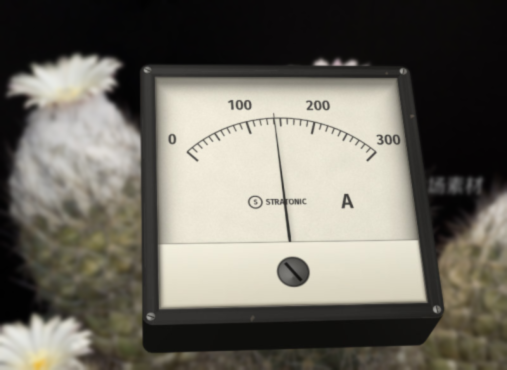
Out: 140 A
